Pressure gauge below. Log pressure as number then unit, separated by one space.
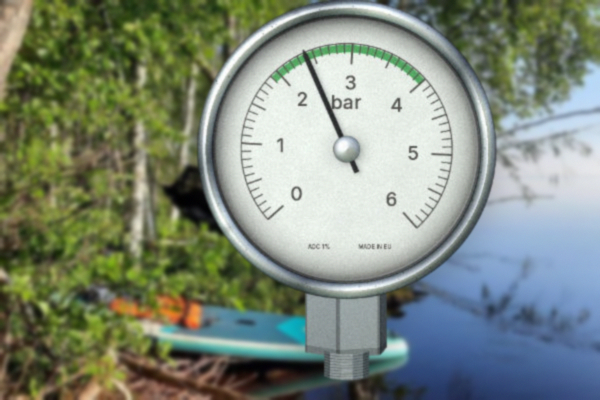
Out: 2.4 bar
